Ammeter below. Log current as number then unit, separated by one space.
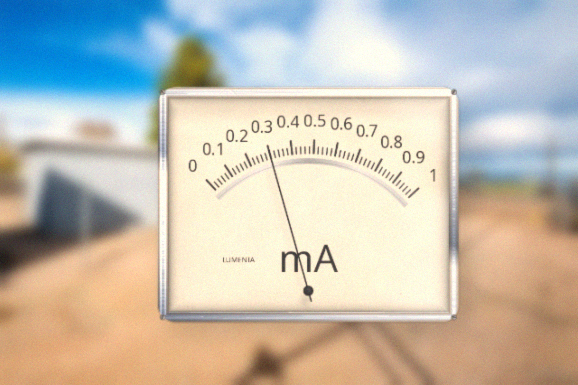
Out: 0.3 mA
